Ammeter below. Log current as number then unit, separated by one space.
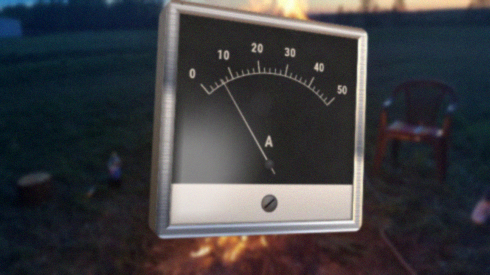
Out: 6 A
